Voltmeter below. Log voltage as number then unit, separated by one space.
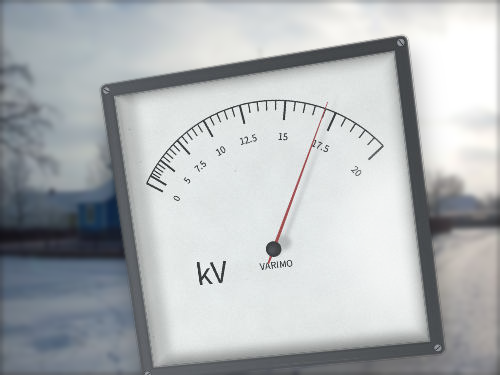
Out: 17 kV
